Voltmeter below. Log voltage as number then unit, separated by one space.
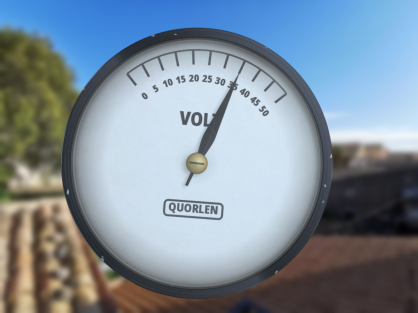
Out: 35 V
